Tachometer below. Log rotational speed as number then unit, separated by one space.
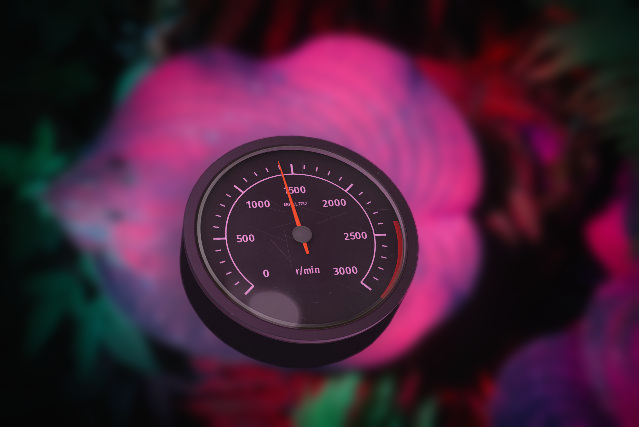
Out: 1400 rpm
